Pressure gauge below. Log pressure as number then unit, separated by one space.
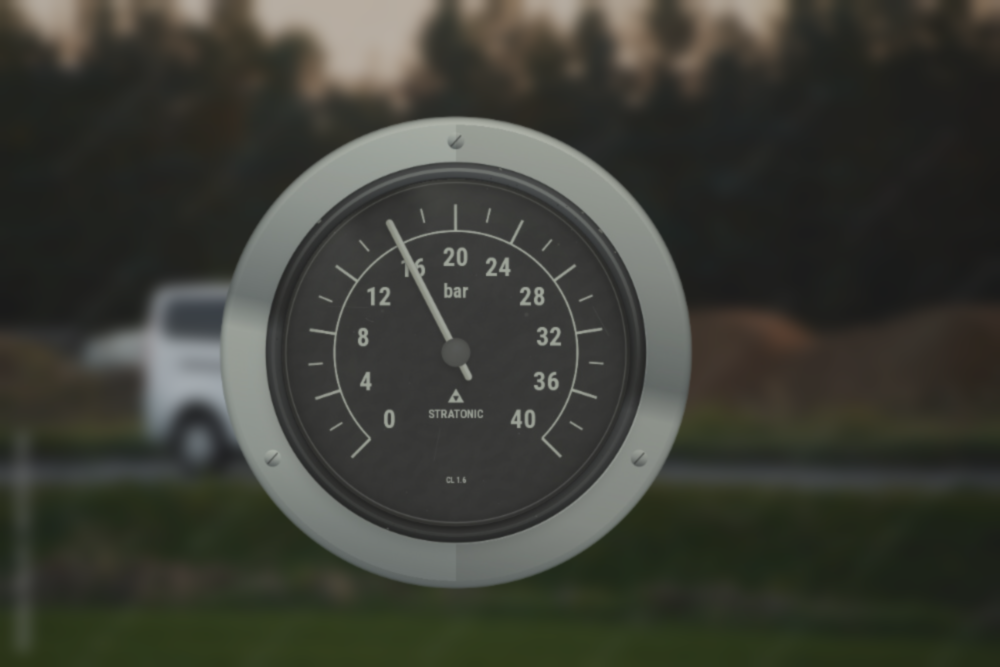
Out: 16 bar
